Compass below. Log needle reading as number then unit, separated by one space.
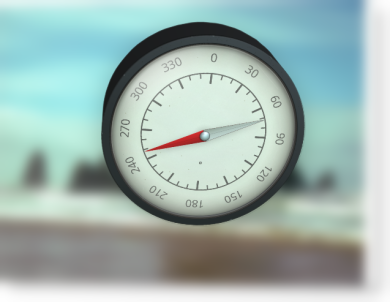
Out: 250 °
